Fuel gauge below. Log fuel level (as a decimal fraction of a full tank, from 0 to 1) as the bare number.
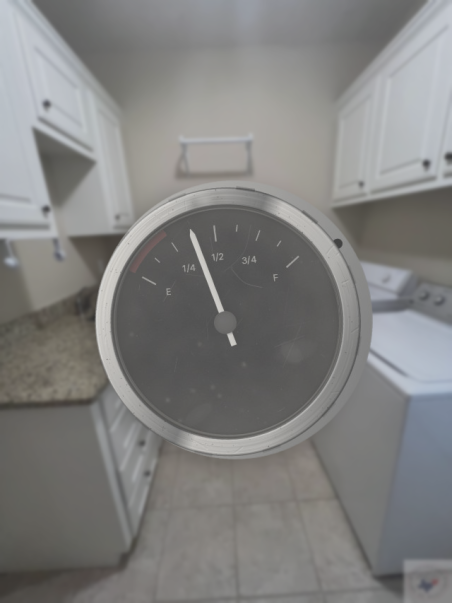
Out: 0.375
